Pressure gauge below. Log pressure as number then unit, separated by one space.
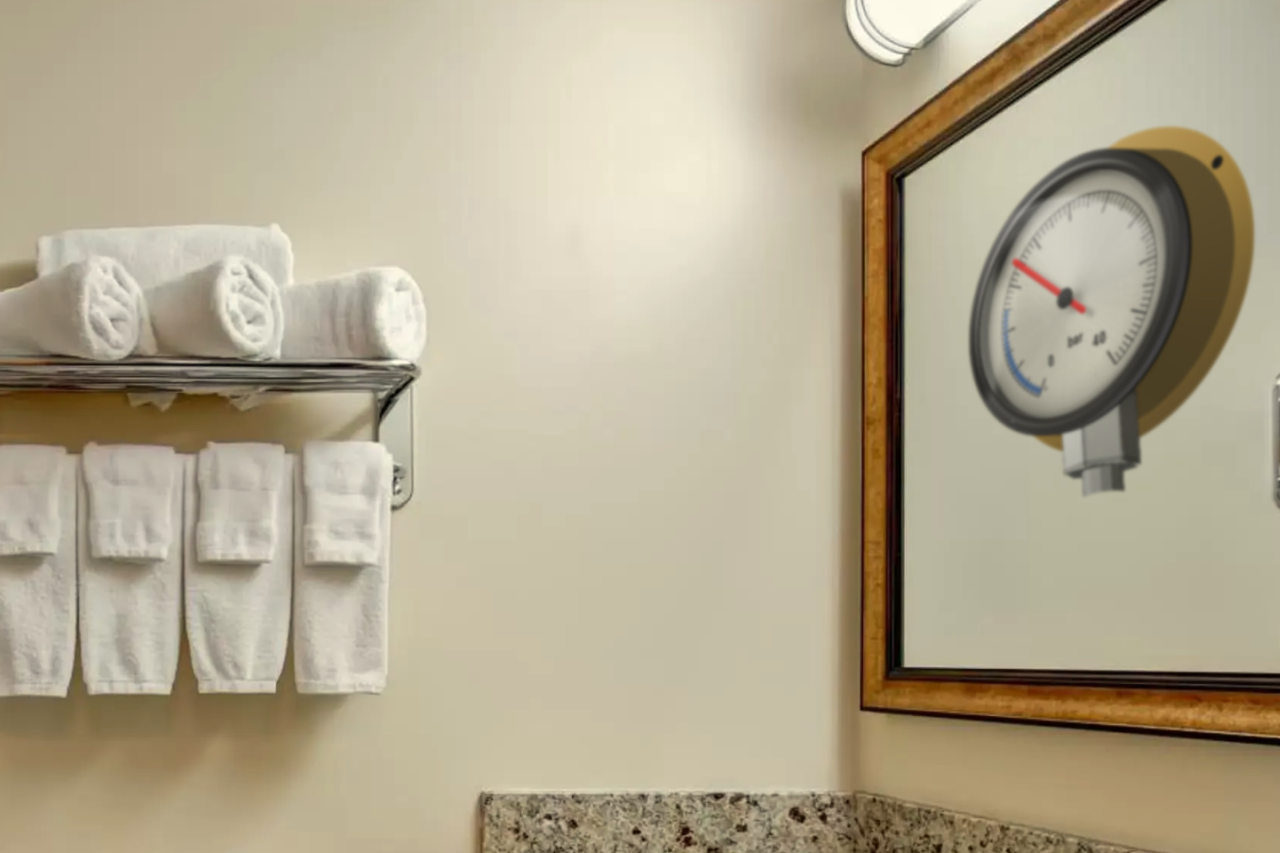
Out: 14 bar
